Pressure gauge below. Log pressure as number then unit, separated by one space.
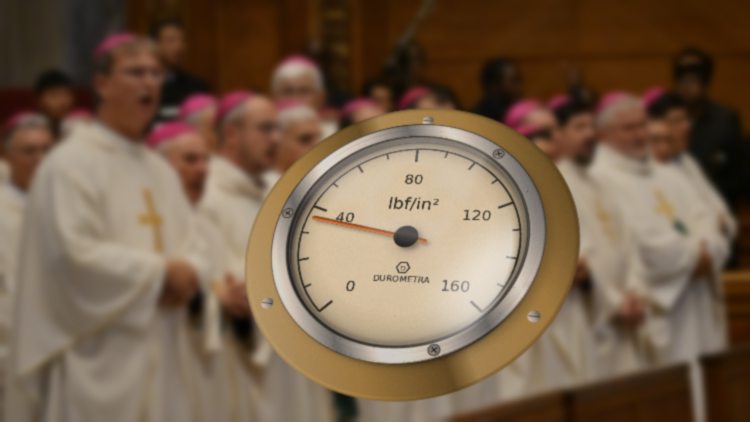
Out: 35 psi
